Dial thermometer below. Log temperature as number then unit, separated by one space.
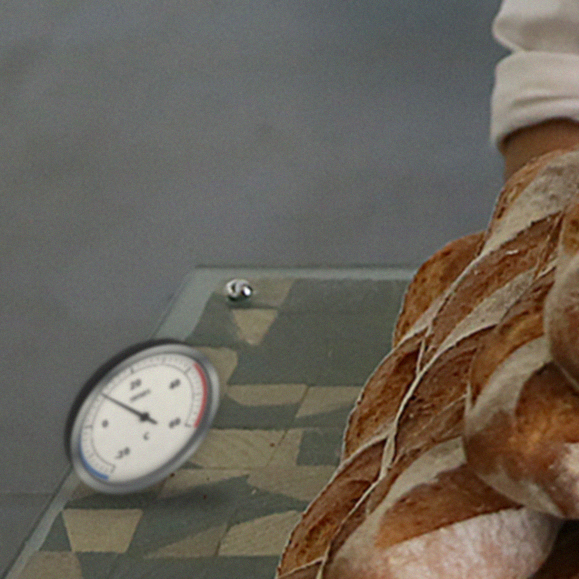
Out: 10 °C
